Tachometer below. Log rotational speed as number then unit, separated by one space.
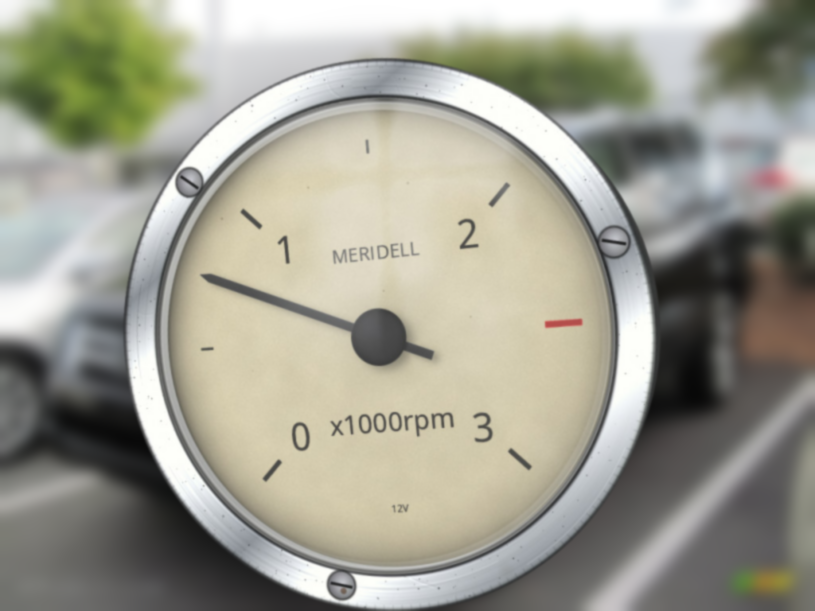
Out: 750 rpm
